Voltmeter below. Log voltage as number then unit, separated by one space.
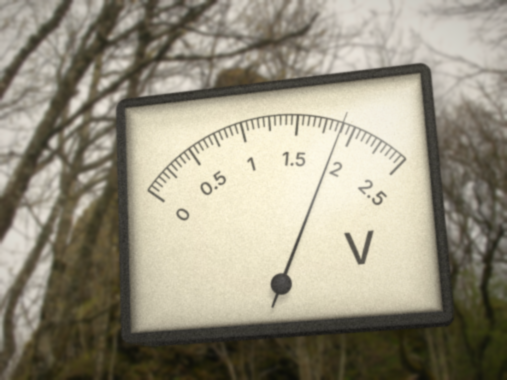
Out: 1.9 V
